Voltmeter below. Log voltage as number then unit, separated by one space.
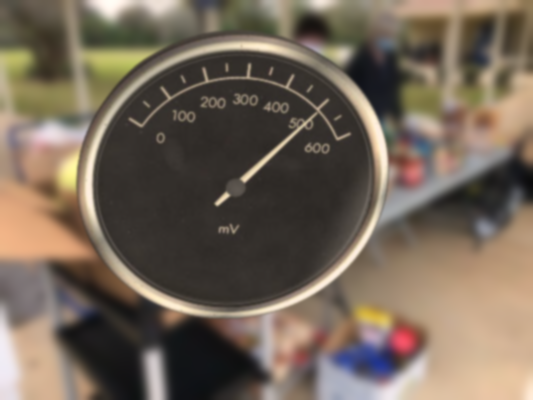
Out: 500 mV
